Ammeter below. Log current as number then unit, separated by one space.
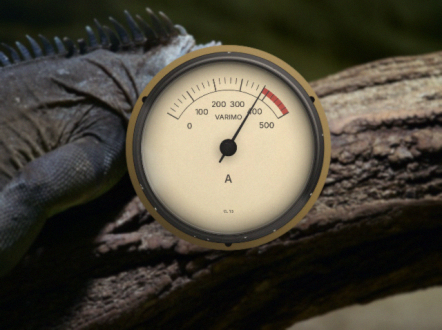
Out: 380 A
